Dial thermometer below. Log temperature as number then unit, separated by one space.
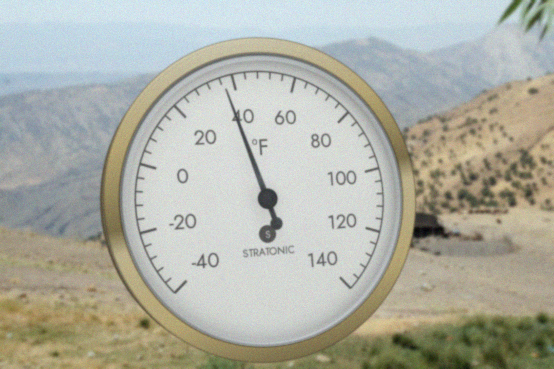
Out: 36 °F
